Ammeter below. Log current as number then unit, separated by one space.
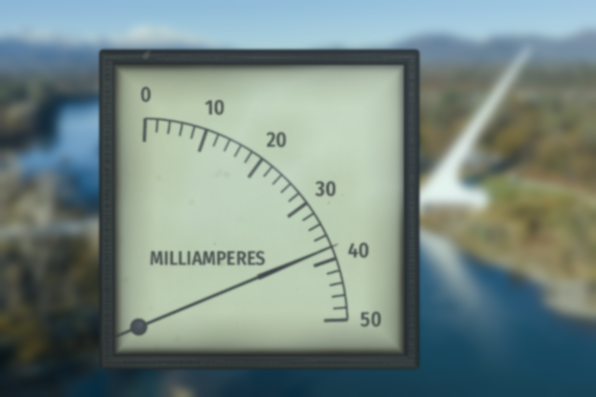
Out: 38 mA
